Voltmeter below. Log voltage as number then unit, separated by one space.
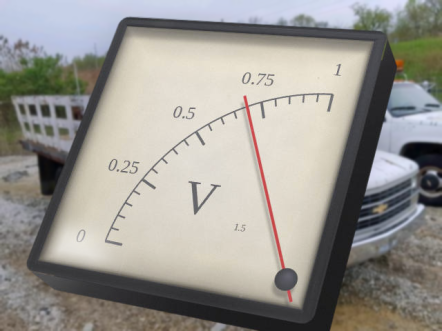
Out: 0.7 V
